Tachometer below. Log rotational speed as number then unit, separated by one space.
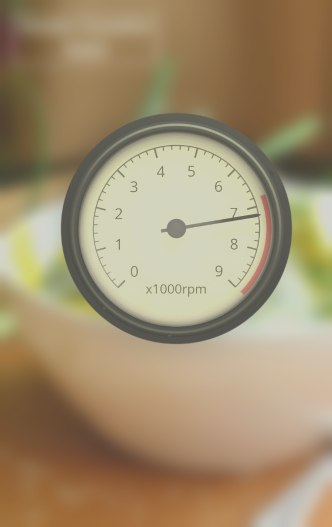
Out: 7200 rpm
